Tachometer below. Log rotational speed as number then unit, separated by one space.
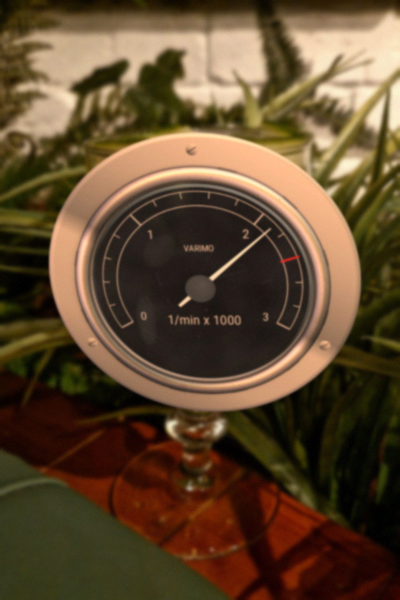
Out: 2100 rpm
